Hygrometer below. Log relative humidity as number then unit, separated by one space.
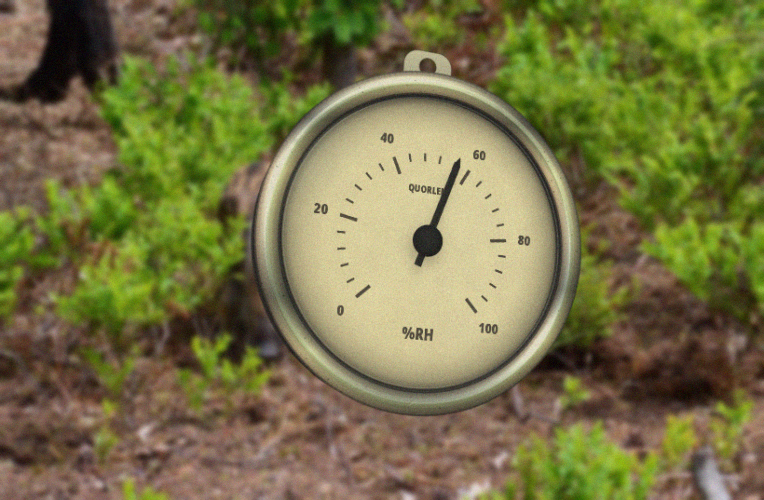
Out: 56 %
